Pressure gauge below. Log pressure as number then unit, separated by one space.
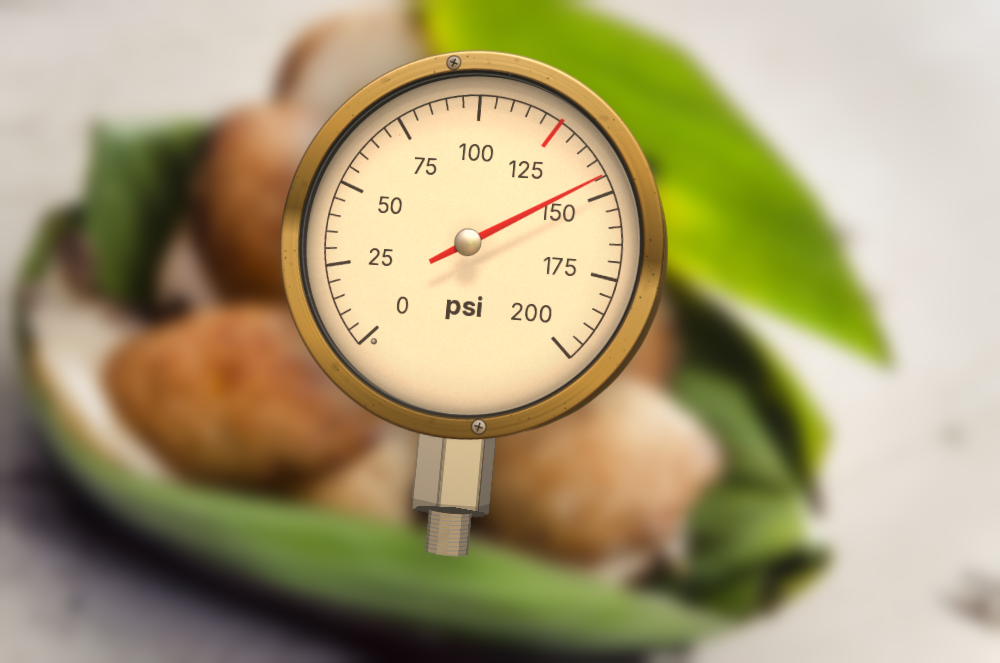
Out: 145 psi
